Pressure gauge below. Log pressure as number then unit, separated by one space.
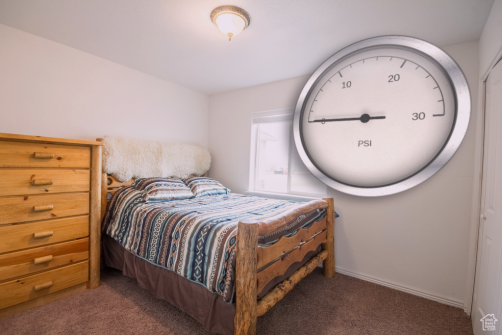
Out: 0 psi
